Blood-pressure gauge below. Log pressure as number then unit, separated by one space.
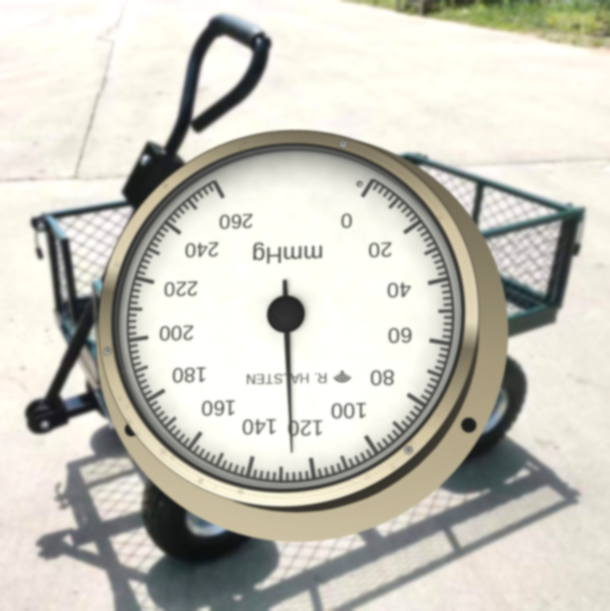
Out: 126 mmHg
